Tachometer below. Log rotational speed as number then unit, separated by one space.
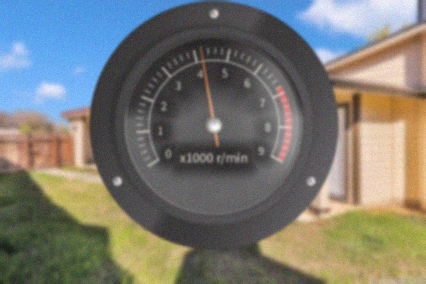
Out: 4200 rpm
